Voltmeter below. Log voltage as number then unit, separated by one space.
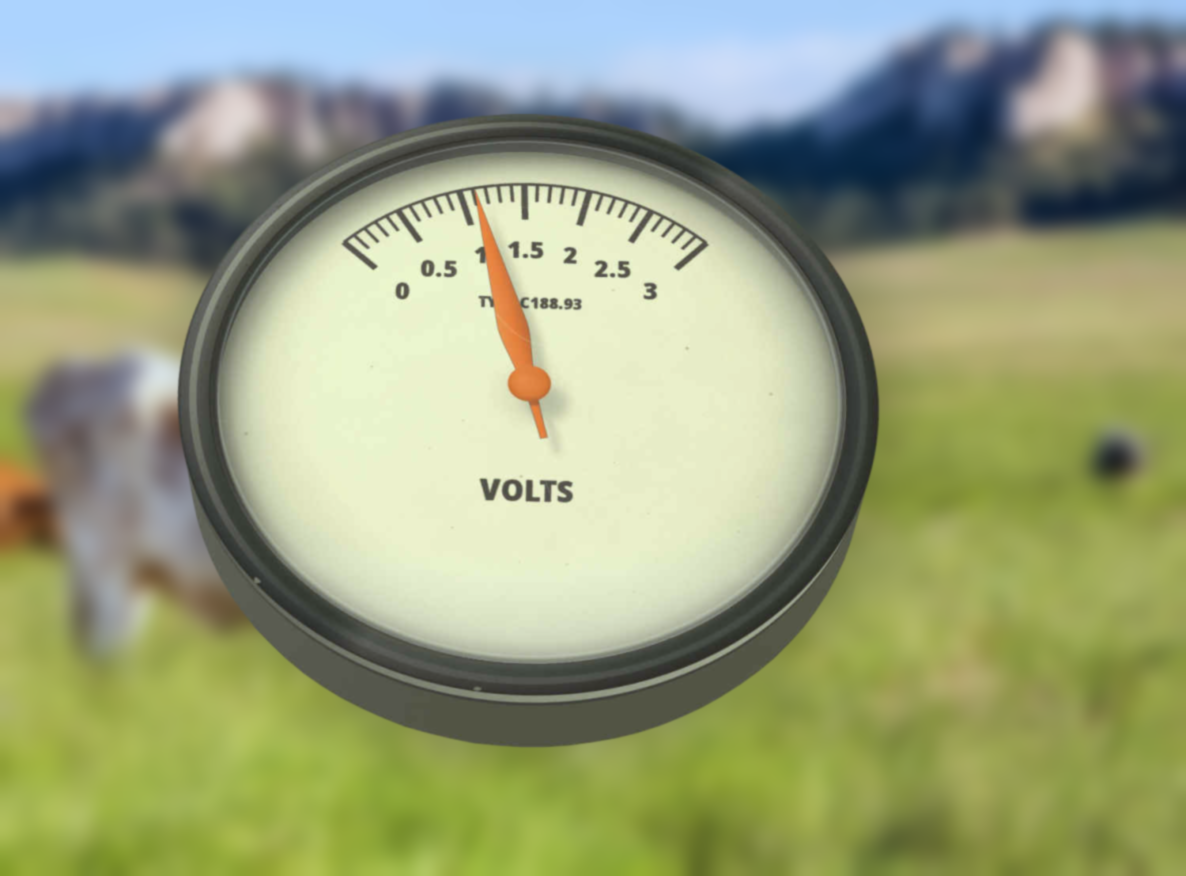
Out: 1.1 V
